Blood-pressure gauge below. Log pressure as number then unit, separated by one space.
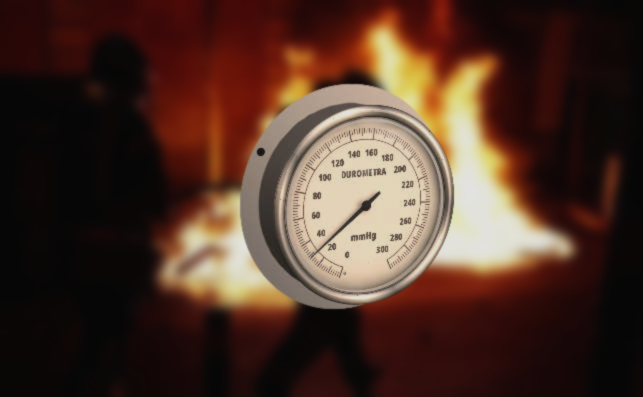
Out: 30 mmHg
